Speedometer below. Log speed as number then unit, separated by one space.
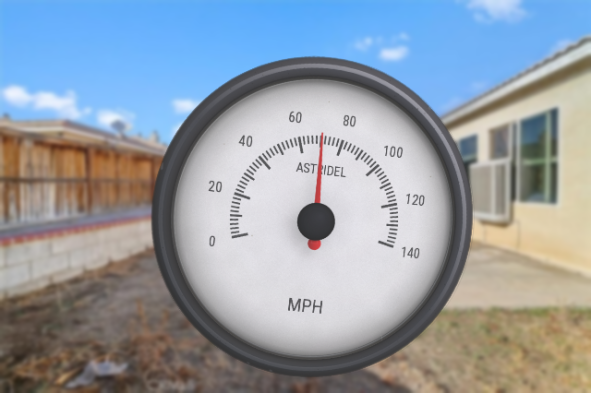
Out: 70 mph
